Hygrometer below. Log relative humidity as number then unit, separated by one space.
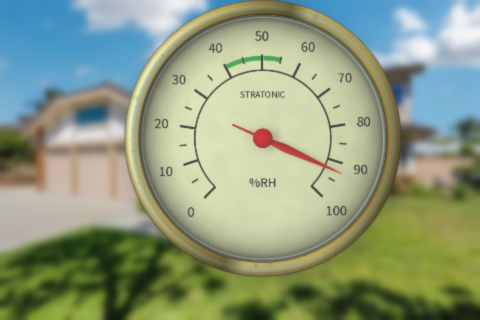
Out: 92.5 %
